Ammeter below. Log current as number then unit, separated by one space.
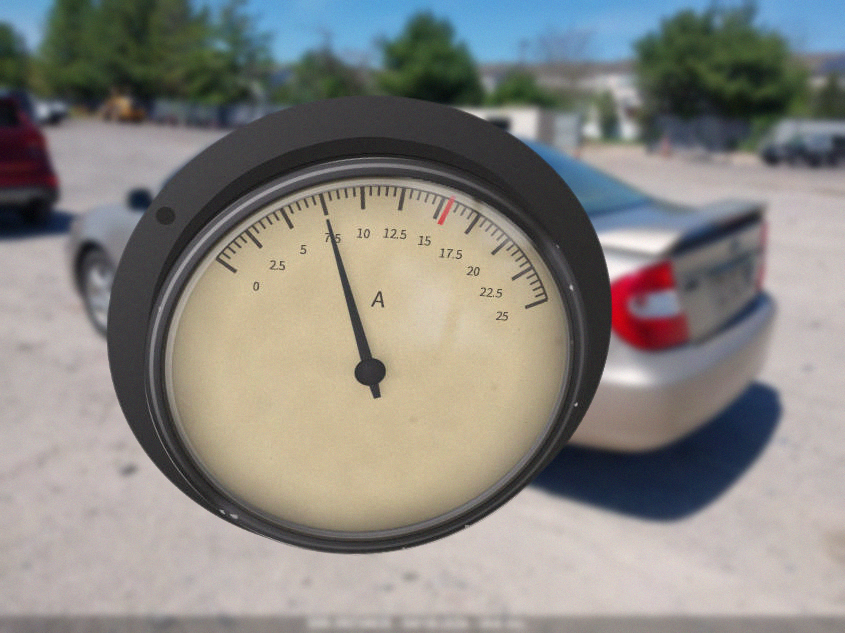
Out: 7.5 A
